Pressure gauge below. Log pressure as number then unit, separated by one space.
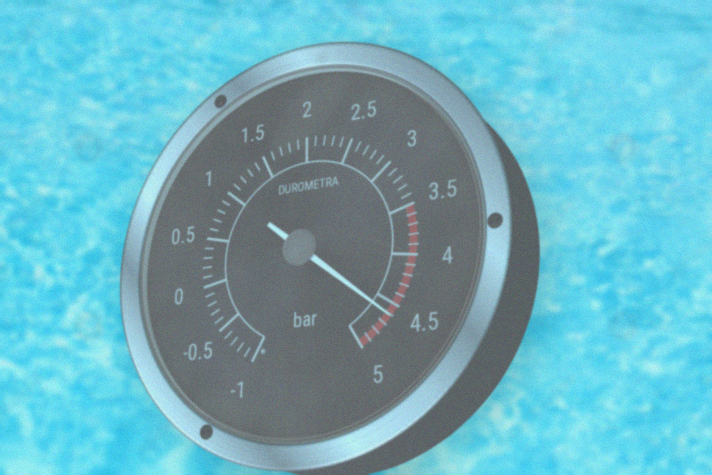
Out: 4.6 bar
